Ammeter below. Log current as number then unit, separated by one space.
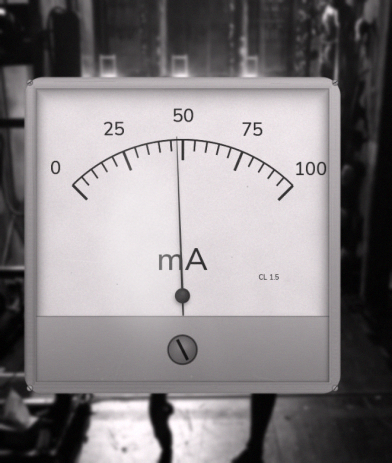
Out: 47.5 mA
